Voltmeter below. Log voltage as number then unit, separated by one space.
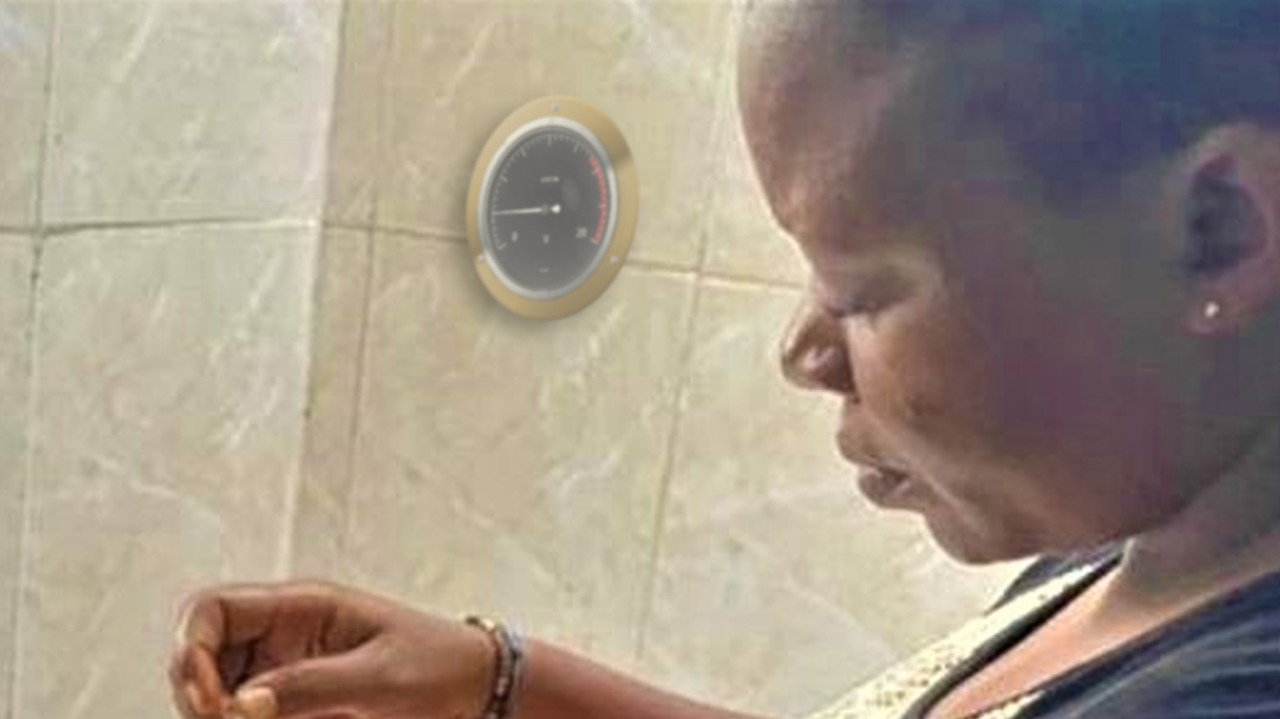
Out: 2.5 V
